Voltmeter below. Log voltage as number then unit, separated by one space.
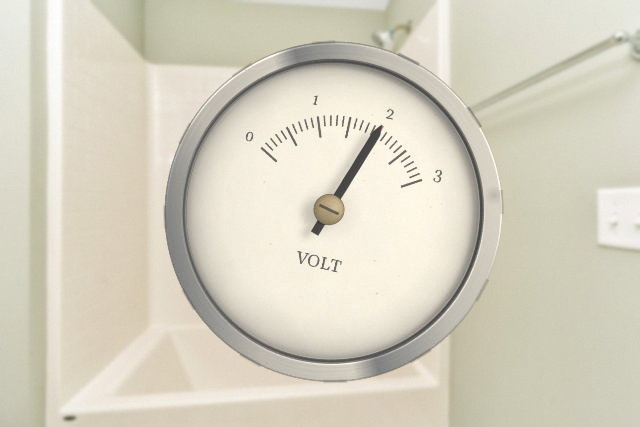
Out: 2 V
